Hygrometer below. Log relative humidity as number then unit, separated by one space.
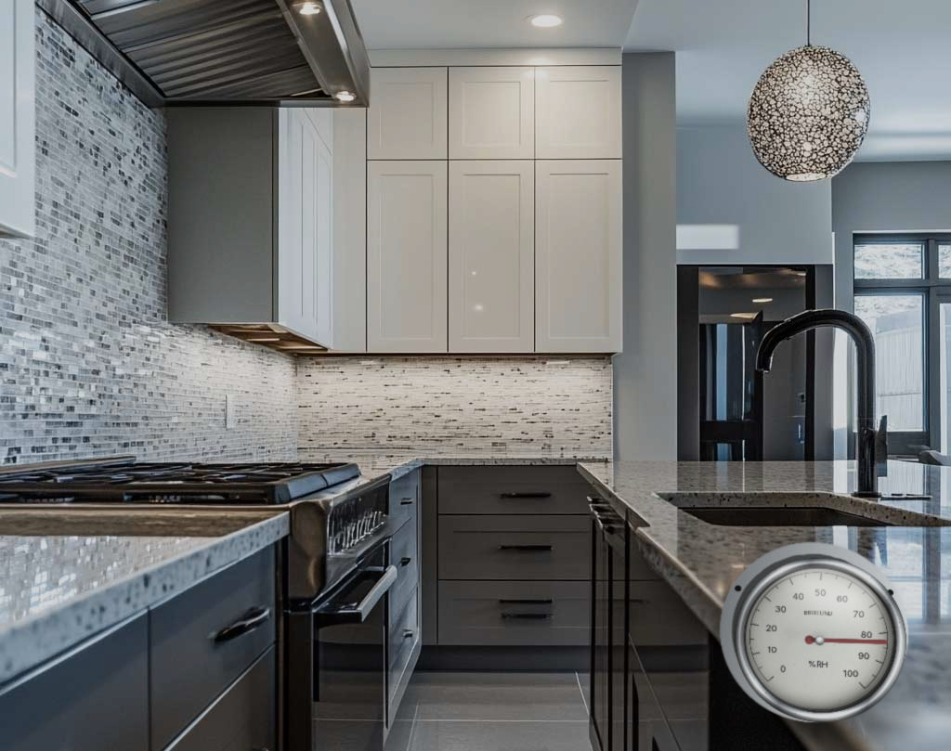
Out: 82.5 %
